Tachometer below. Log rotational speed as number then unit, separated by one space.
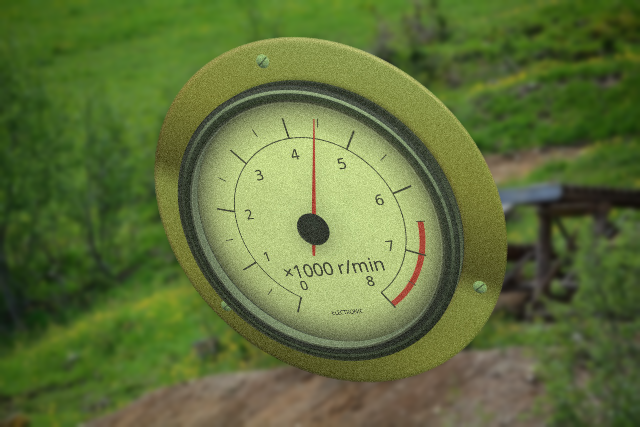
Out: 4500 rpm
